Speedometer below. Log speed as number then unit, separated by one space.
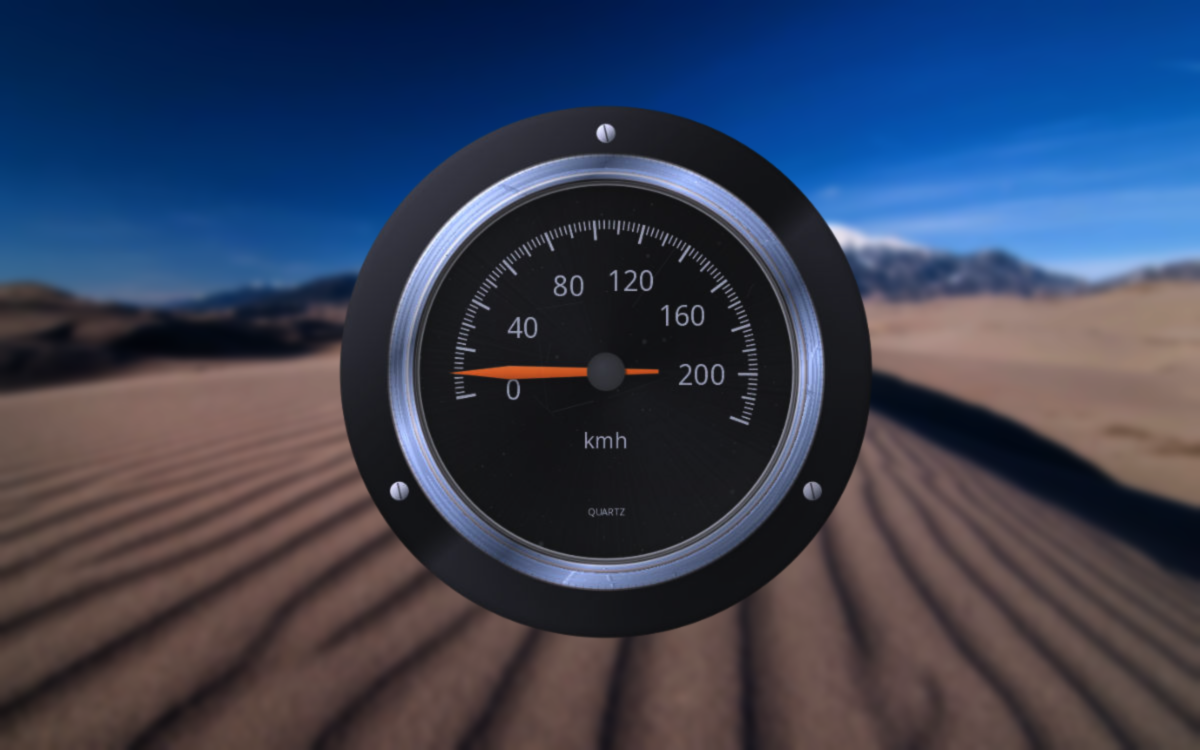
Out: 10 km/h
